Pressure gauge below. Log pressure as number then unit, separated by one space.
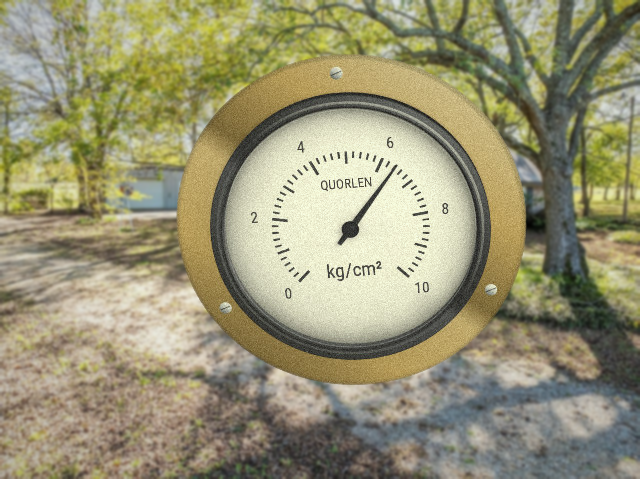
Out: 6.4 kg/cm²
